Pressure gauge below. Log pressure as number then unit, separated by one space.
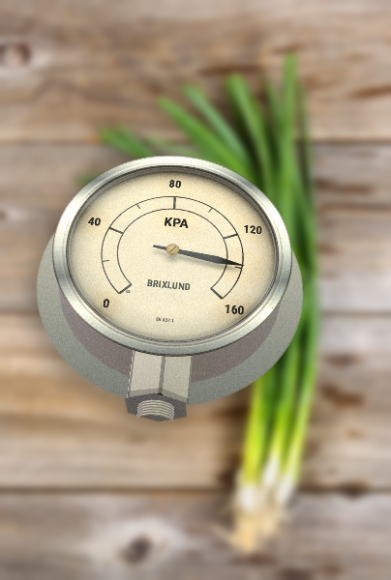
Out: 140 kPa
